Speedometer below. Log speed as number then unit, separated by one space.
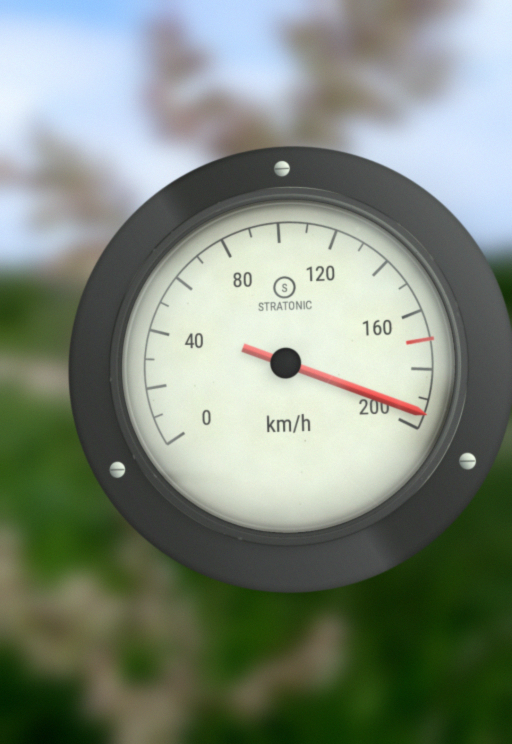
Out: 195 km/h
